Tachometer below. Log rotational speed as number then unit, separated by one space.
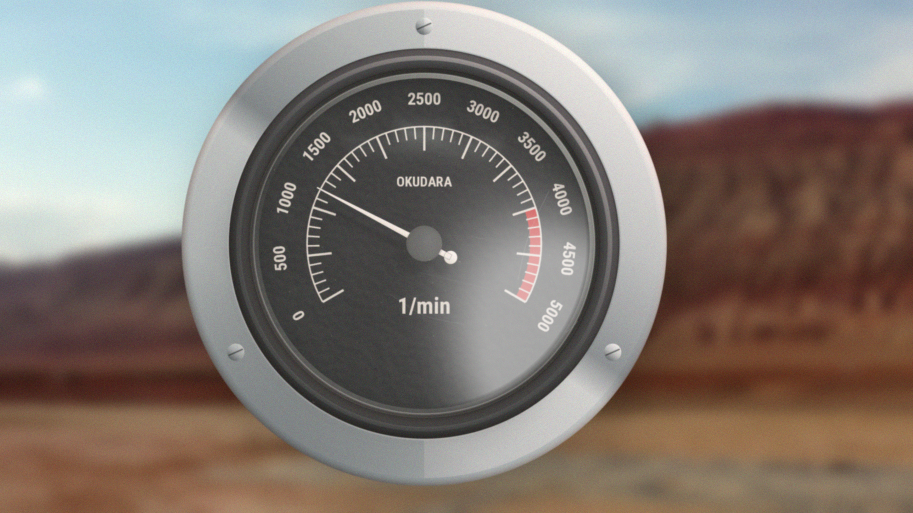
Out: 1200 rpm
